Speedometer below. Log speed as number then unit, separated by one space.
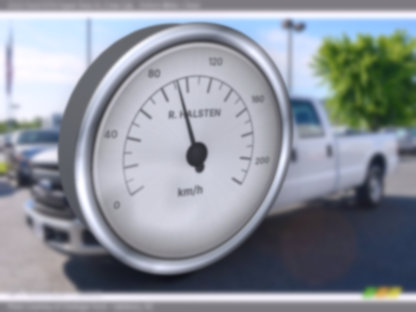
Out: 90 km/h
